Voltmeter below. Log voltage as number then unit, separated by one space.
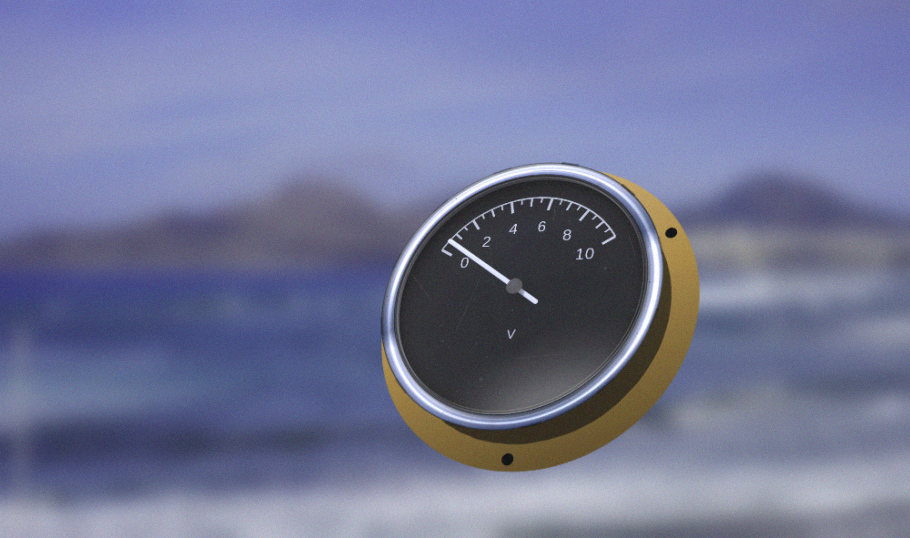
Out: 0.5 V
